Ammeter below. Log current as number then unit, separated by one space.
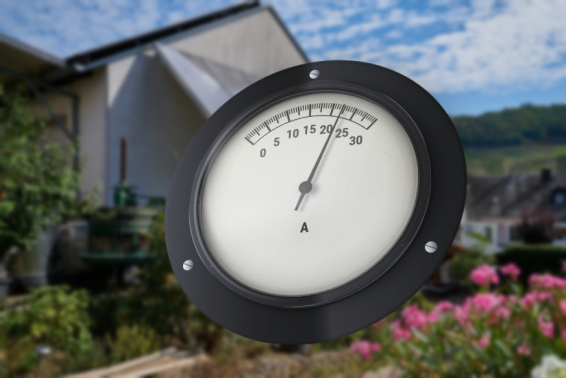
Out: 22.5 A
